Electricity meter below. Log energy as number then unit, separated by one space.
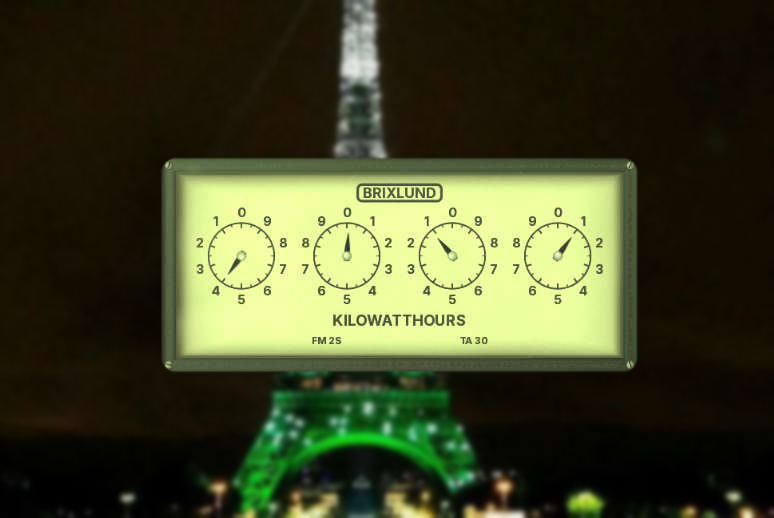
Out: 4011 kWh
